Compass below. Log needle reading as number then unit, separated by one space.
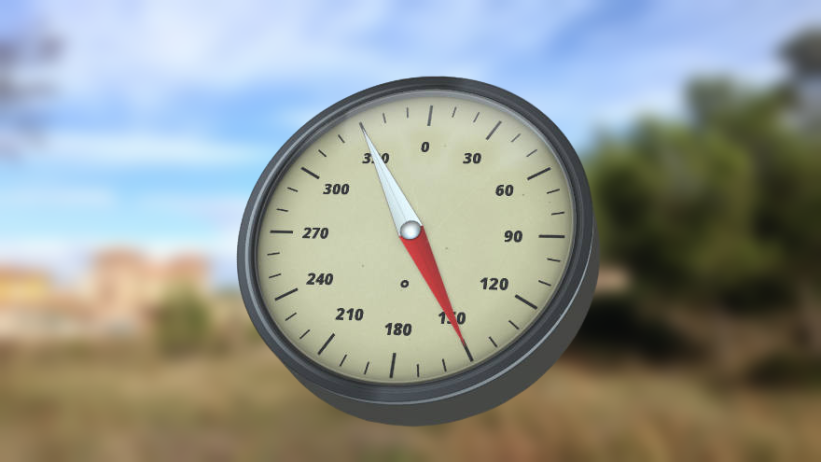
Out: 150 °
